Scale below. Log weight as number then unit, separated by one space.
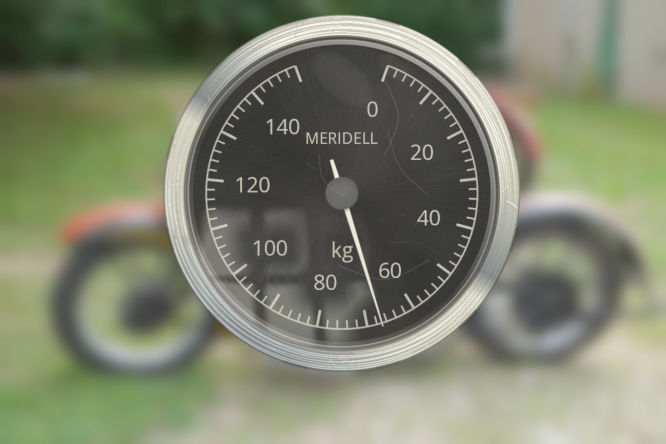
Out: 67 kg
